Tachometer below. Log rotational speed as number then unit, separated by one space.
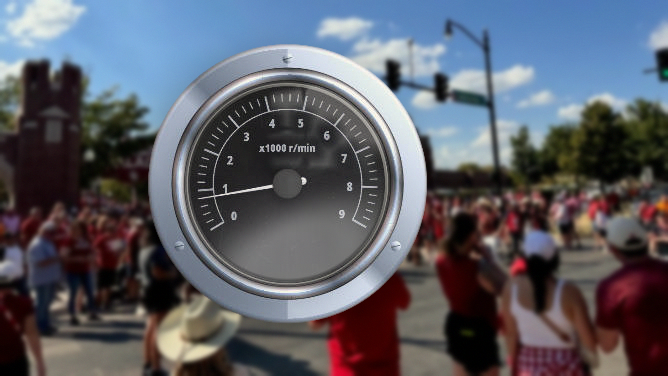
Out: 800 rpm
